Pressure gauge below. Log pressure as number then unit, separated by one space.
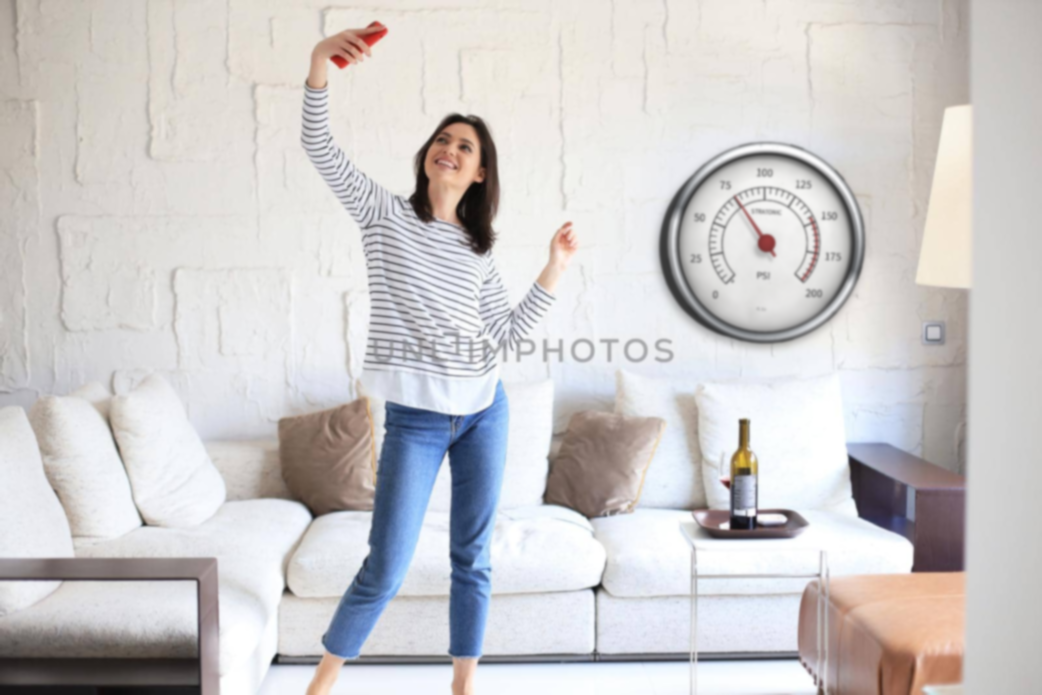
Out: 75 psi
